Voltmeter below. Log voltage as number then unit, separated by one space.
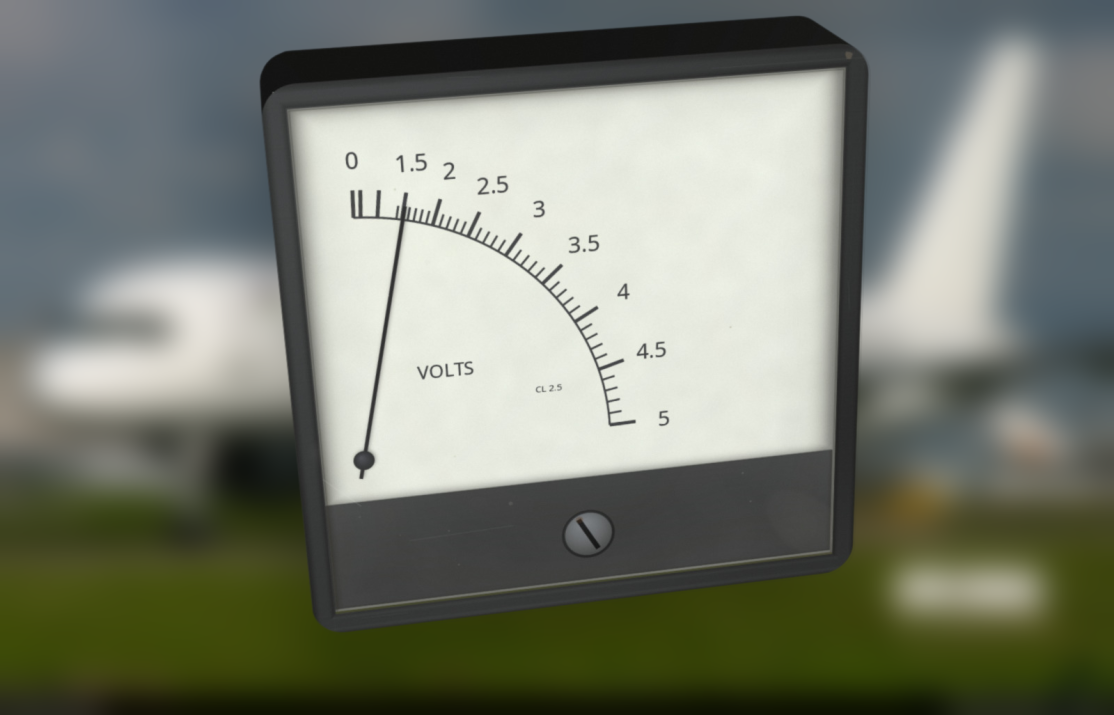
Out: 1.5 V
